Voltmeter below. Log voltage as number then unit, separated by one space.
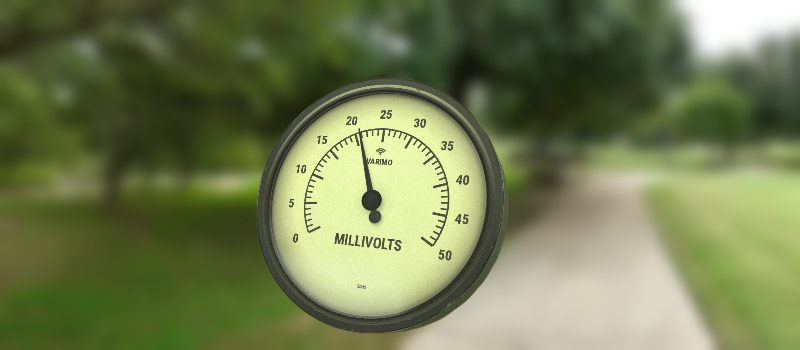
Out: 21 mV
